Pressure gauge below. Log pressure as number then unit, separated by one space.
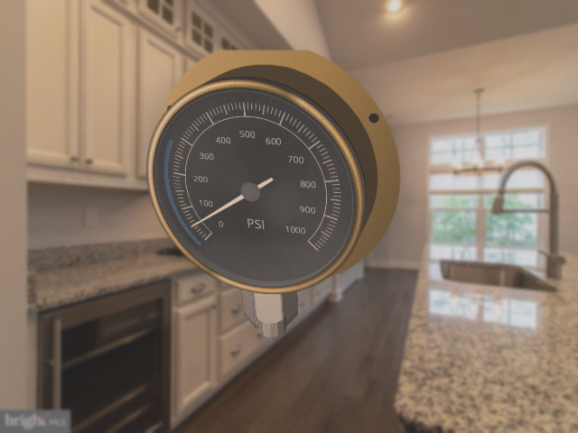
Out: 50 psi
